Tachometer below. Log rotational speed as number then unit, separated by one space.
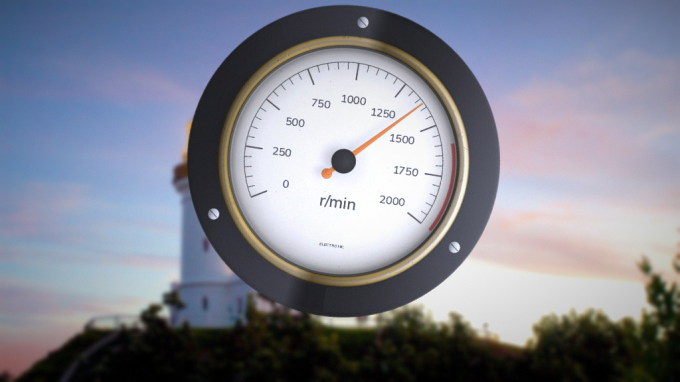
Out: 1375 rpm
